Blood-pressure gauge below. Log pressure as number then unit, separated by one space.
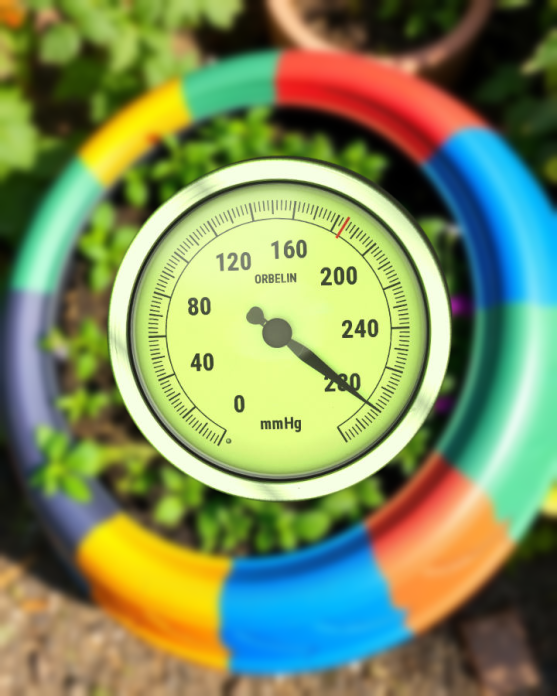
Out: 280 mmHg
